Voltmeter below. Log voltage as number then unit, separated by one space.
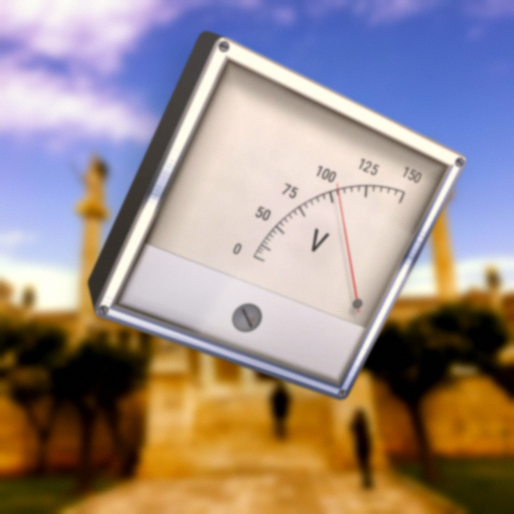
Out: 105 V
